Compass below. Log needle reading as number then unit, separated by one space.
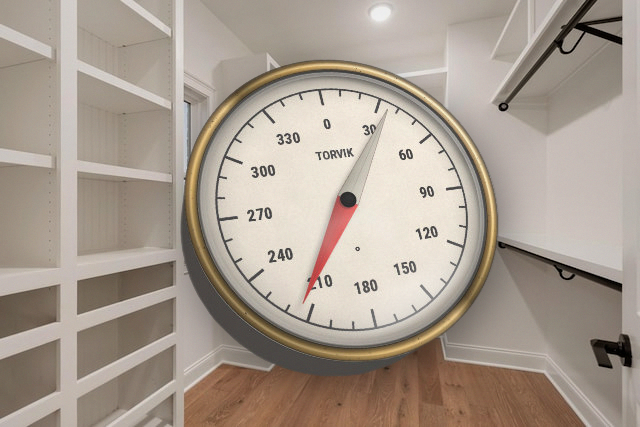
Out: 215 °
